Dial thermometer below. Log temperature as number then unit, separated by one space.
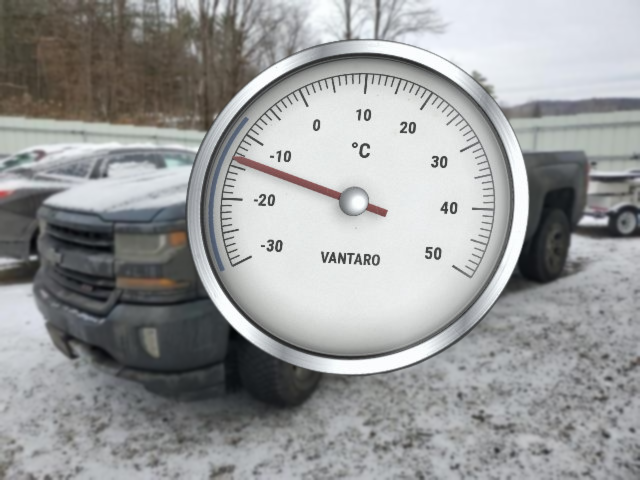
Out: -14 °C
